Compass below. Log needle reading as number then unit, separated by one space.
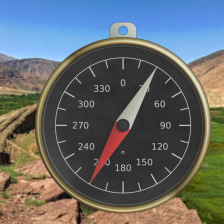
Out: 210 °
